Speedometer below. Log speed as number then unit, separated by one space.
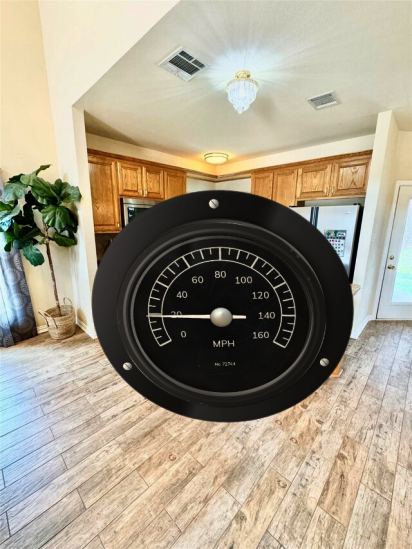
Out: 20 mph
